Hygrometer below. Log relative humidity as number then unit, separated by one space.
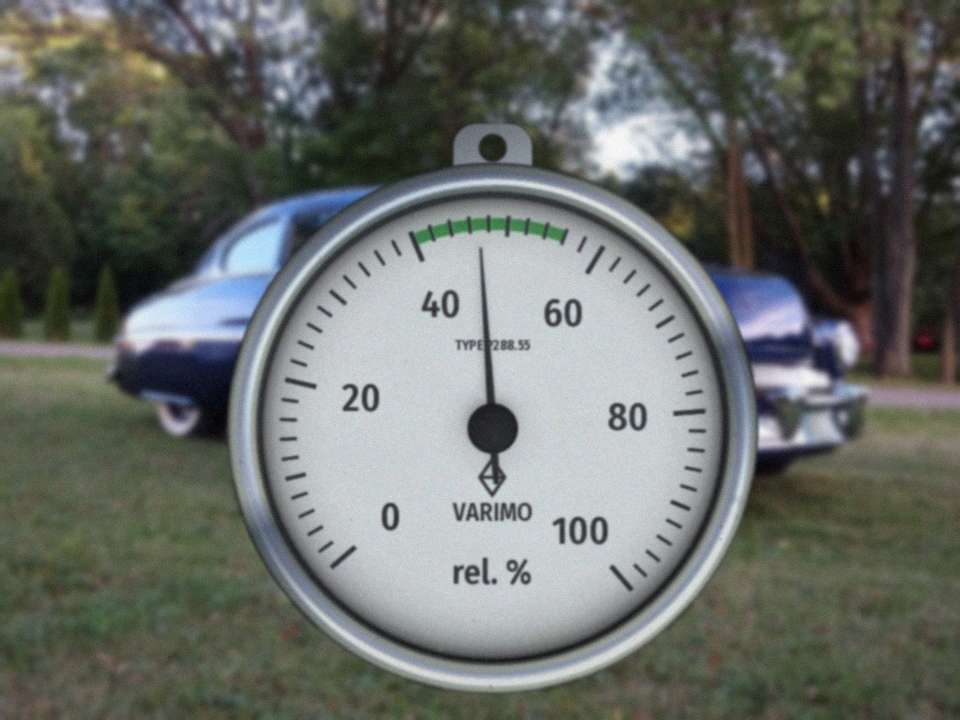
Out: 47 %
